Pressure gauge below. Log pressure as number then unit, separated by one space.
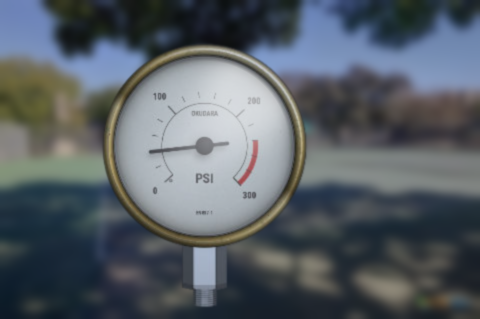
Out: 40 psi
